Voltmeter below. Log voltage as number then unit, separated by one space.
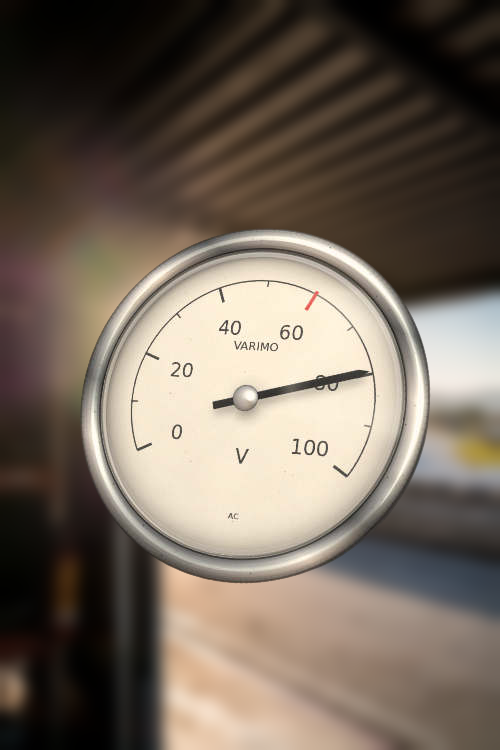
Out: 80 V
